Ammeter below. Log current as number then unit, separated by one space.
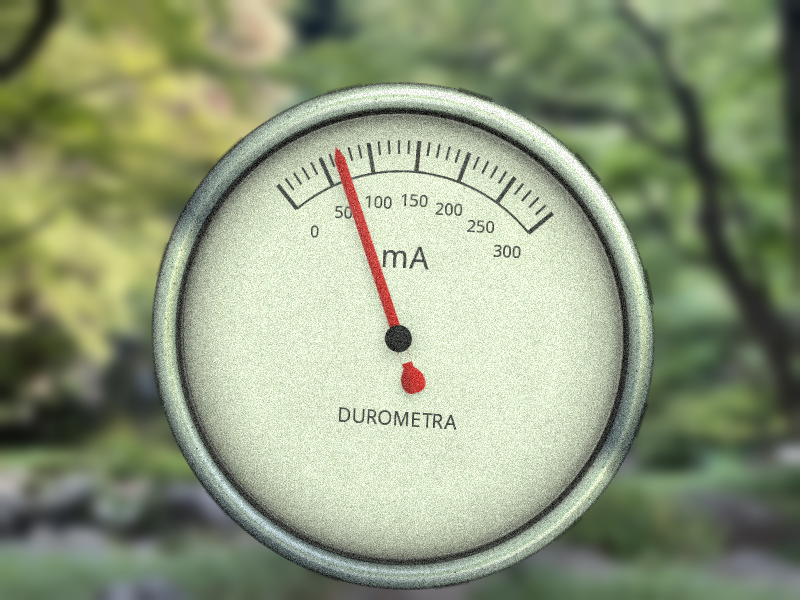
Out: 70 mA
